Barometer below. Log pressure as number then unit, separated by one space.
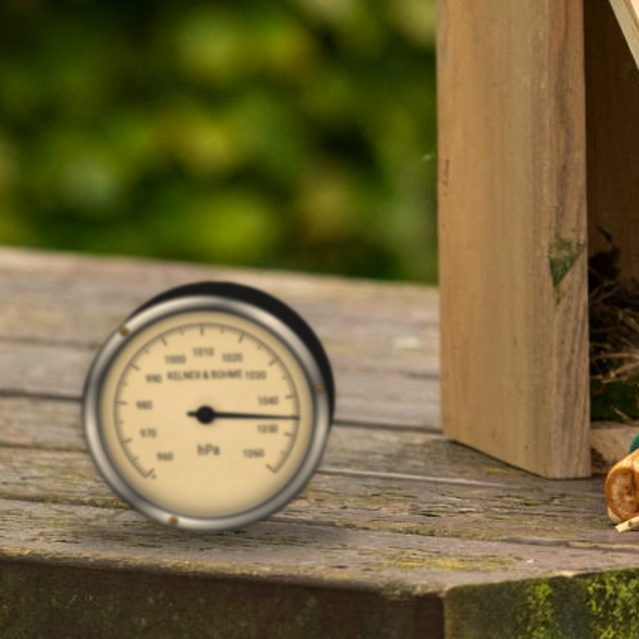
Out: 1045 hPa
